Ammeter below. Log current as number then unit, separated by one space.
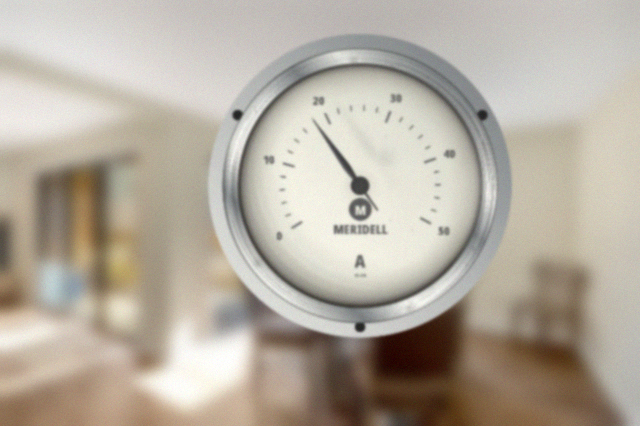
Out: 18 A
